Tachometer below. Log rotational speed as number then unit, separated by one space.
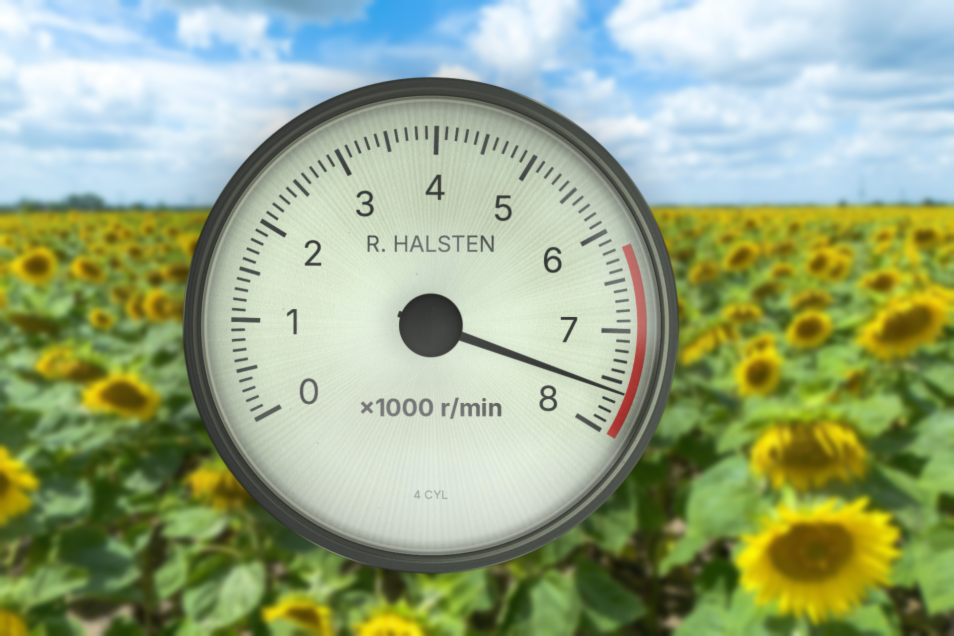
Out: 7600 rpm
